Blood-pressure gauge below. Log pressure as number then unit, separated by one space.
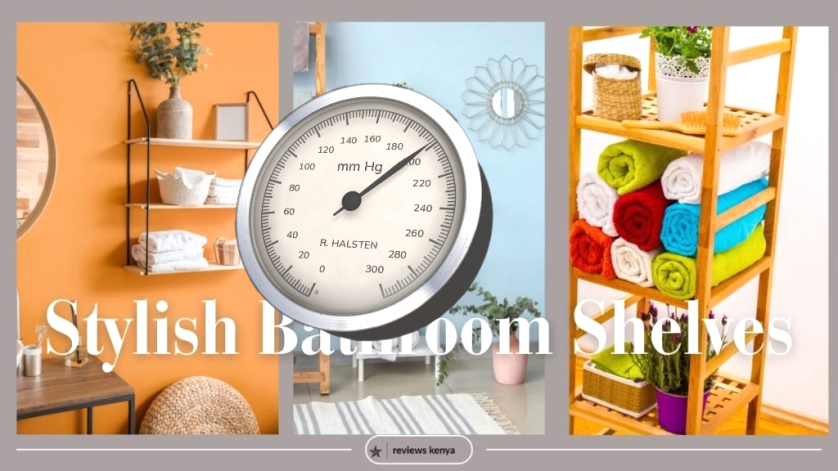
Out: 200 mmHg
